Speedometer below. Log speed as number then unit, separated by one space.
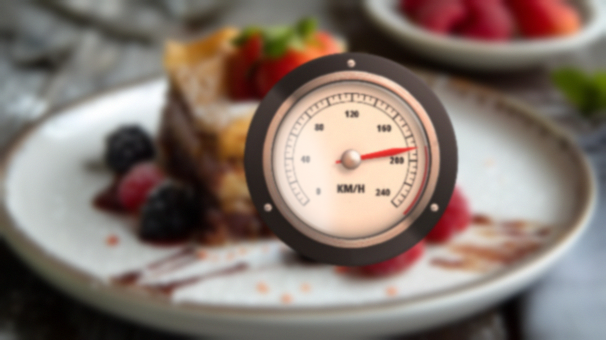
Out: 190 km/h
